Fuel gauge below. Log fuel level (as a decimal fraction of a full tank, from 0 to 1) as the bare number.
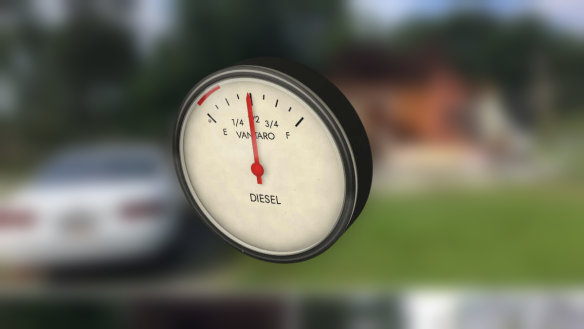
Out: 0.5
